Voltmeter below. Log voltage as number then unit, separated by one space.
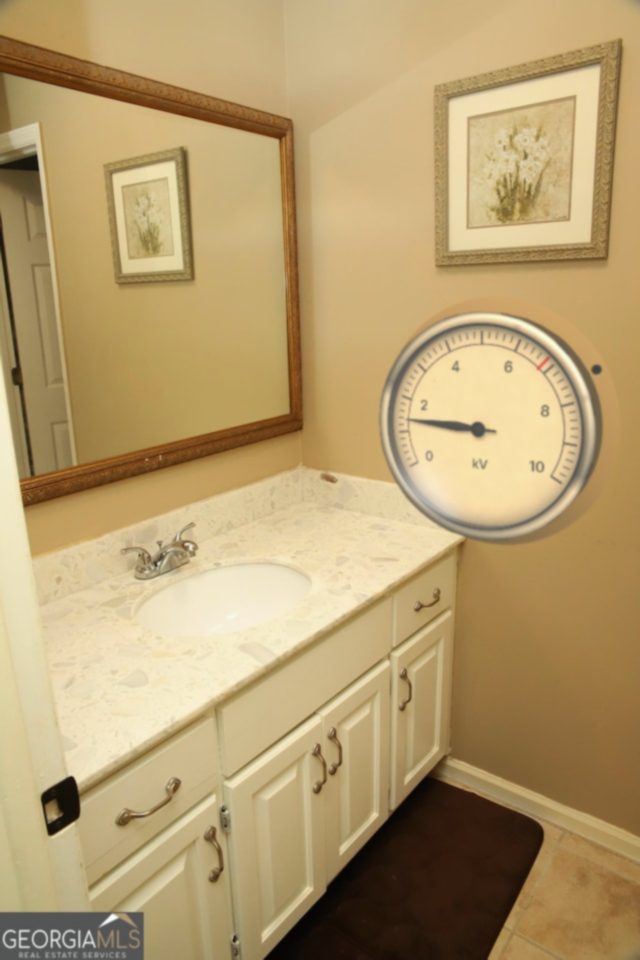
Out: 1.4 kV
